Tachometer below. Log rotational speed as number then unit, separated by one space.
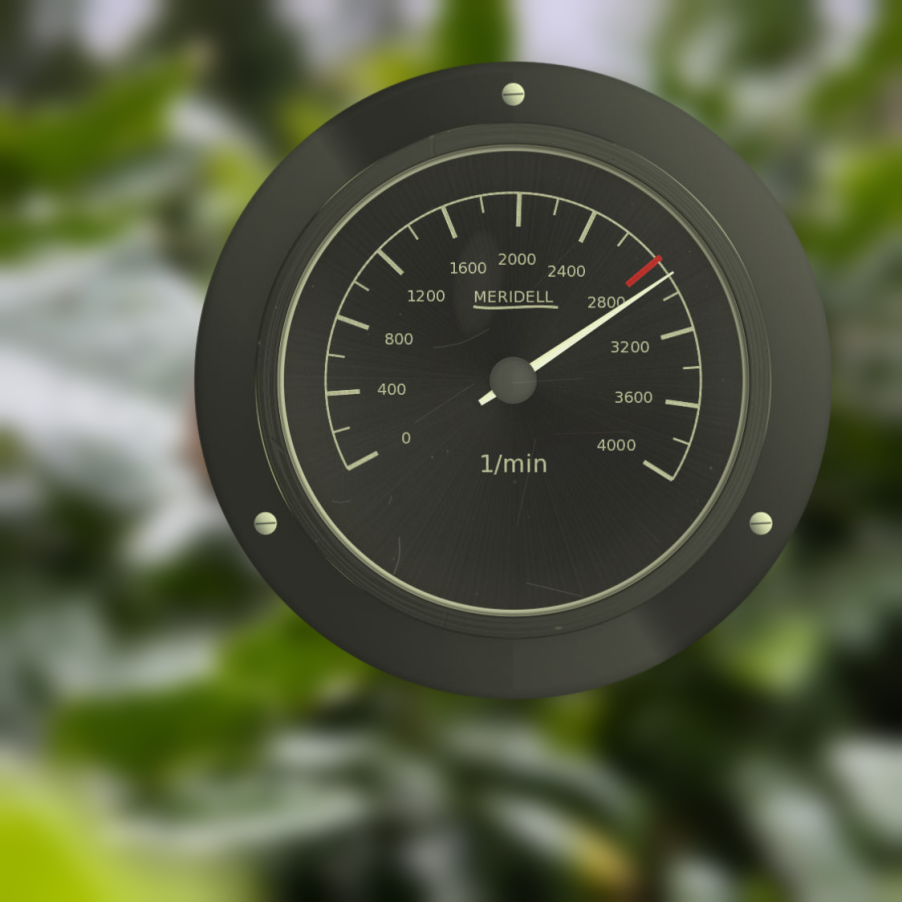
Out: 2900 rpm
